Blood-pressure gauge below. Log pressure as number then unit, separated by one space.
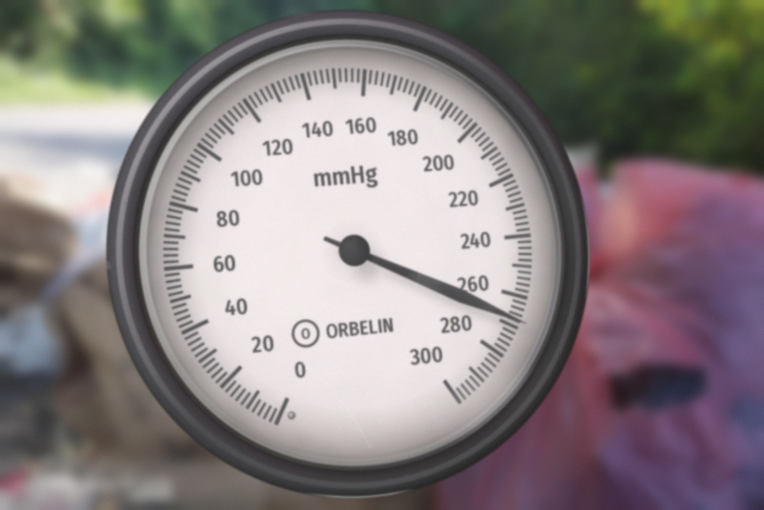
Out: 268 mmHg
